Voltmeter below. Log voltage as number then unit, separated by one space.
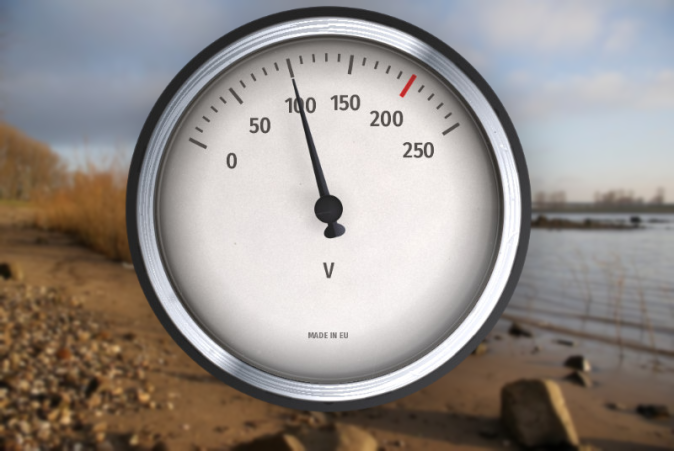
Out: 100 V
